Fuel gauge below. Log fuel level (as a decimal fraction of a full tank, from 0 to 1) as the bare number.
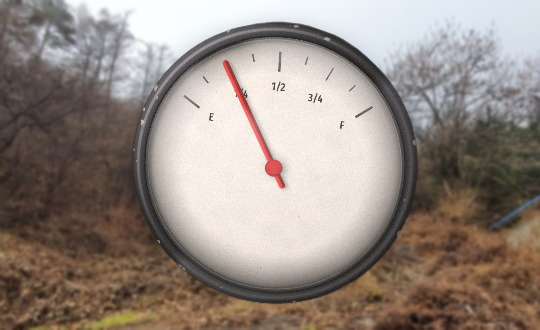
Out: 0.25
